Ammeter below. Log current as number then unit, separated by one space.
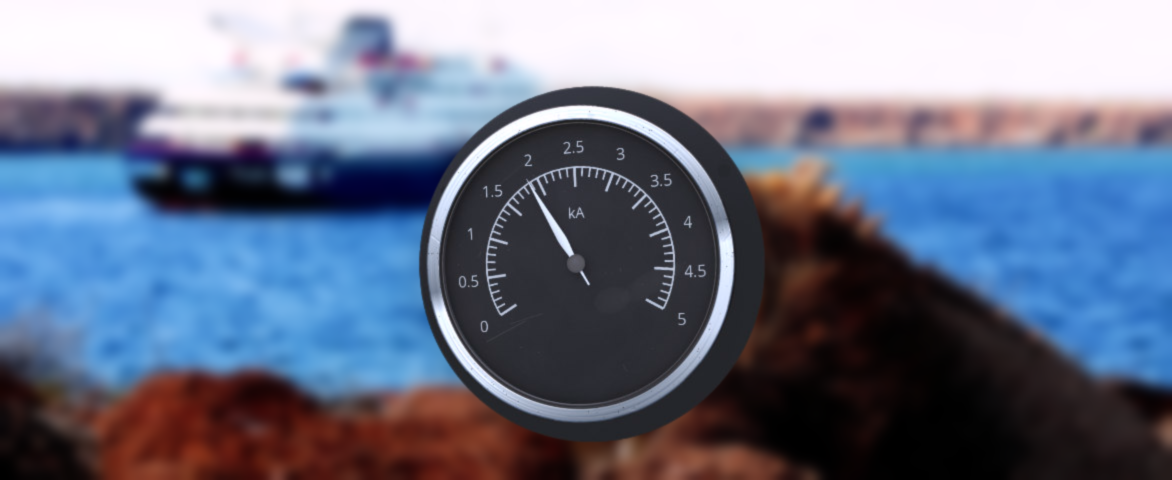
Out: 1.9 kA
